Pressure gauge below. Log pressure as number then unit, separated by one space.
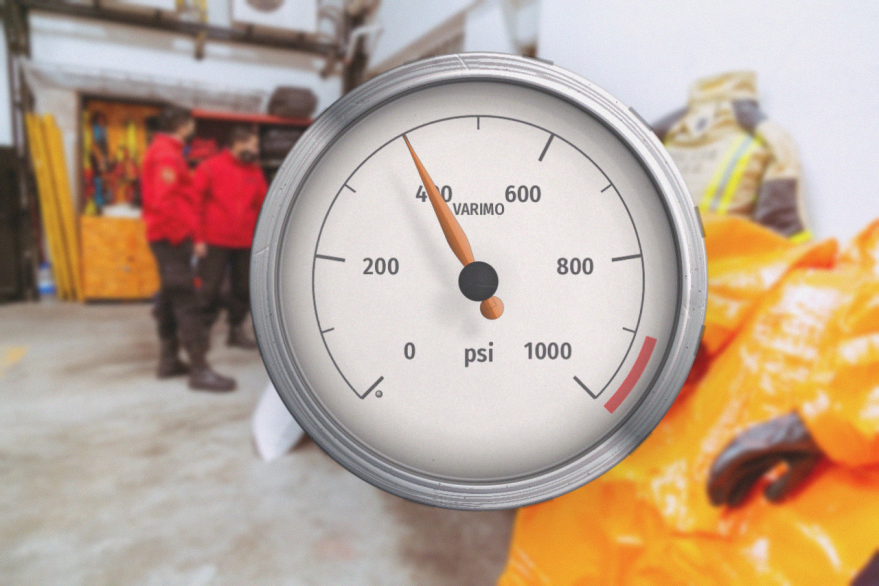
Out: 400 psi
